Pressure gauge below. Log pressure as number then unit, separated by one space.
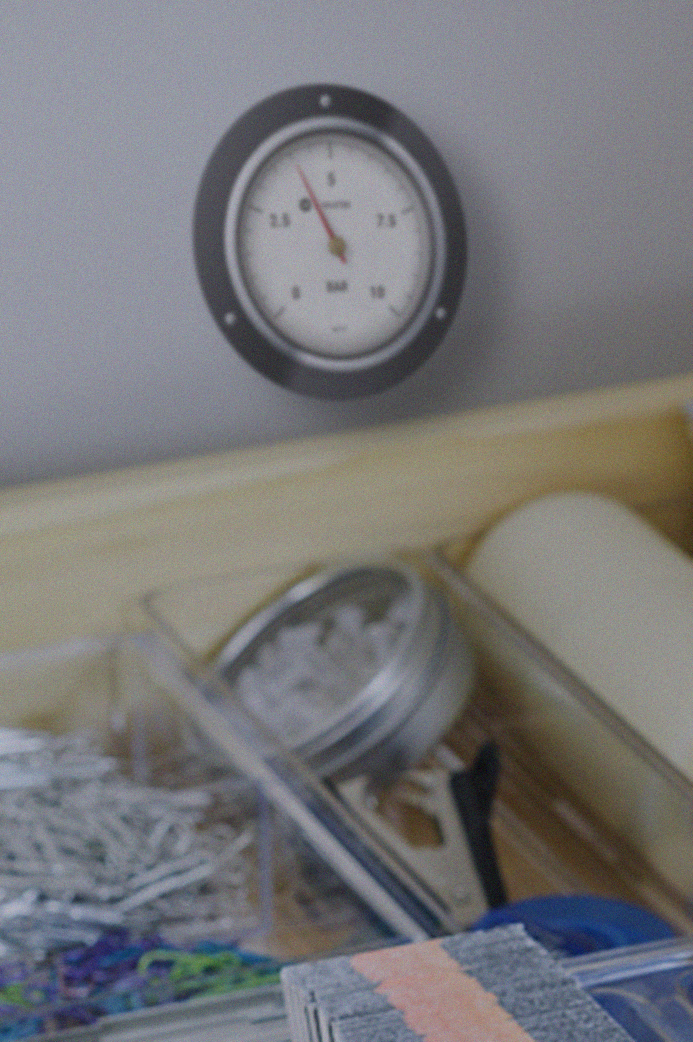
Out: 4 bar
